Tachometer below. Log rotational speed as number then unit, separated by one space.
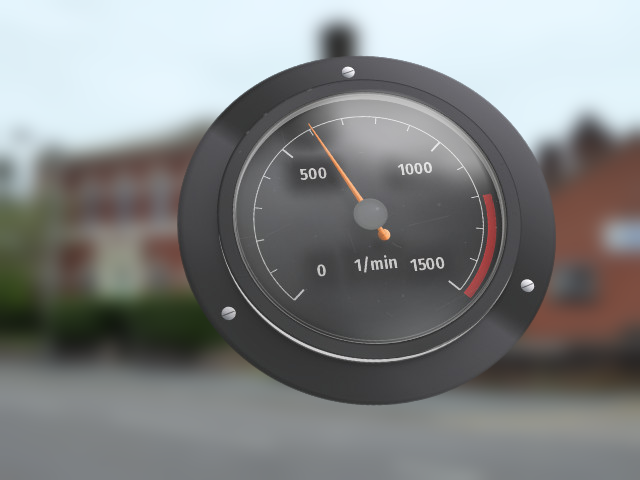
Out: 600 rpm
